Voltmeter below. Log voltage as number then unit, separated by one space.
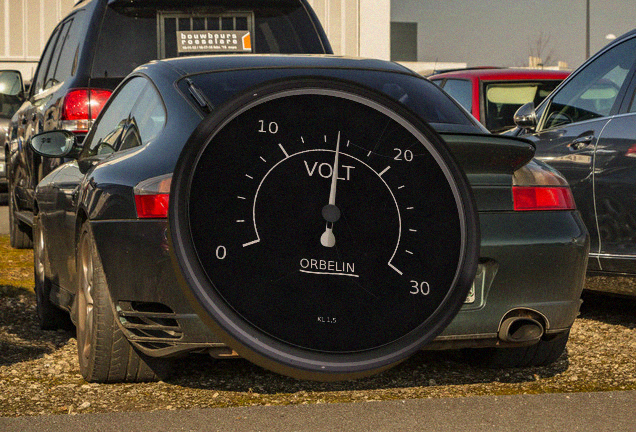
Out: 15 V
